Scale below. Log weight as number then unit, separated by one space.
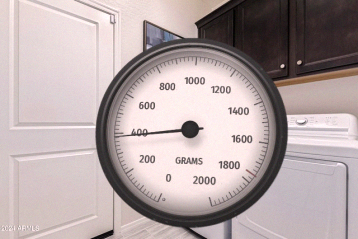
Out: 380 g
